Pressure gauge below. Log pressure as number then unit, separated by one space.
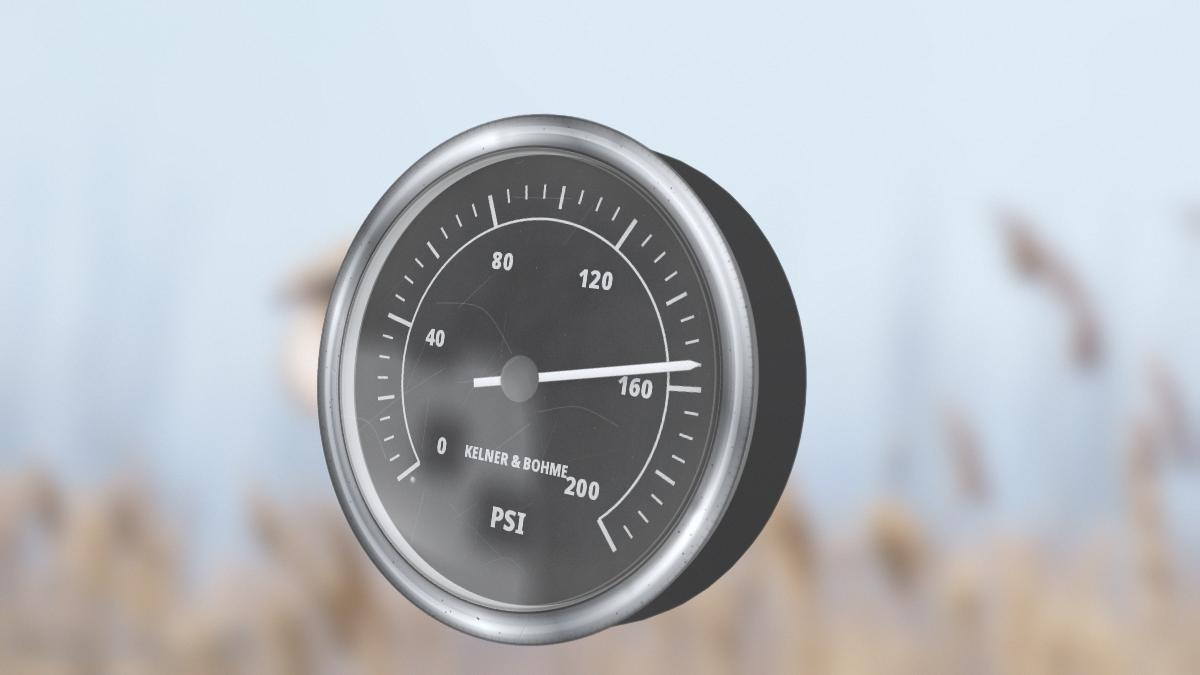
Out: 155 psi
